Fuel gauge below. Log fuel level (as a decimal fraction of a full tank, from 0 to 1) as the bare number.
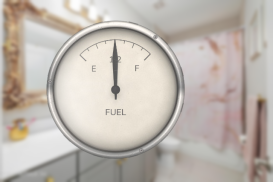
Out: 0.5
